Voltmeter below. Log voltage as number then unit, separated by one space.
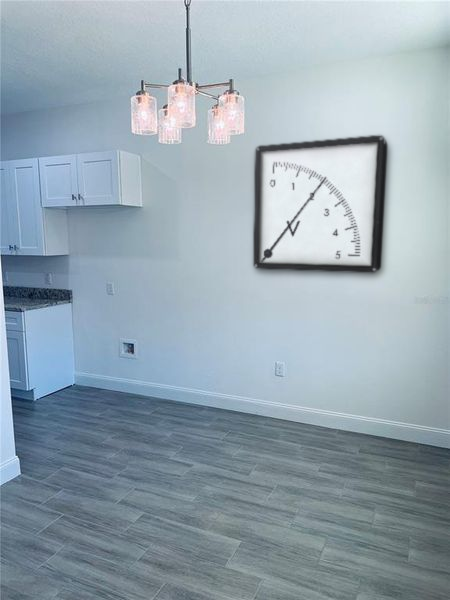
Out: 2 V
